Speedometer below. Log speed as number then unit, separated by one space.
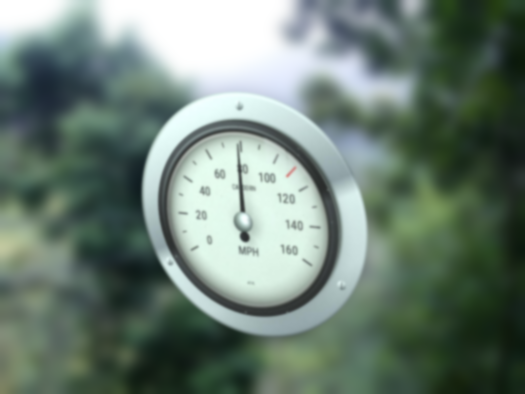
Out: 80 mph
